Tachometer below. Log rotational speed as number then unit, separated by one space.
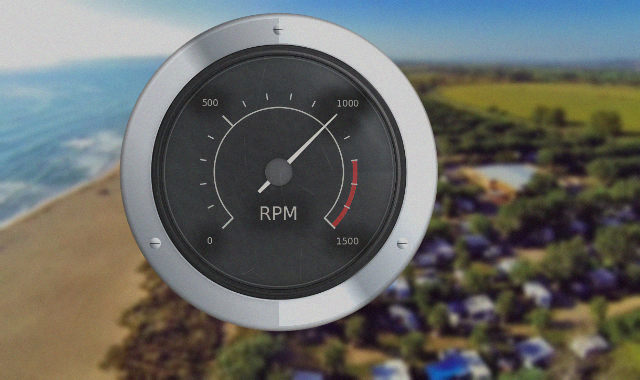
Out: 1000 rpm
